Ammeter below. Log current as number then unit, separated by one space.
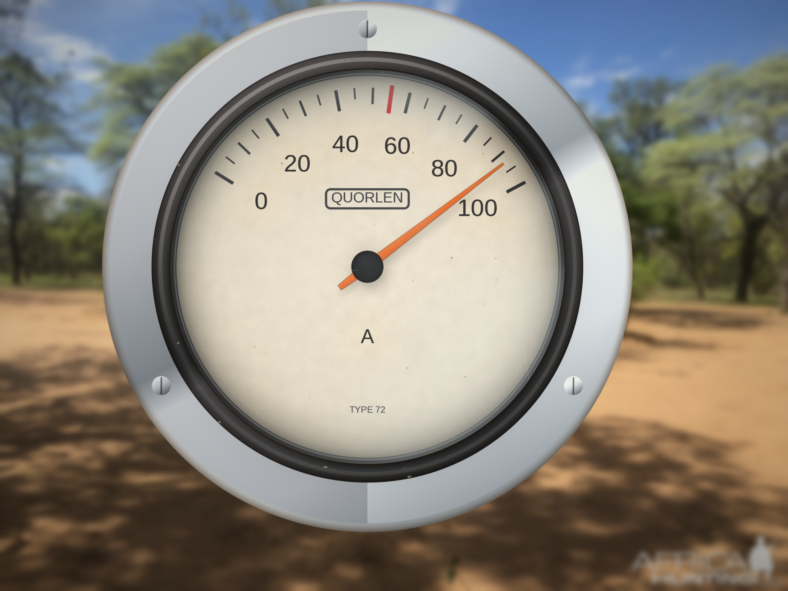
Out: 92.5 A
